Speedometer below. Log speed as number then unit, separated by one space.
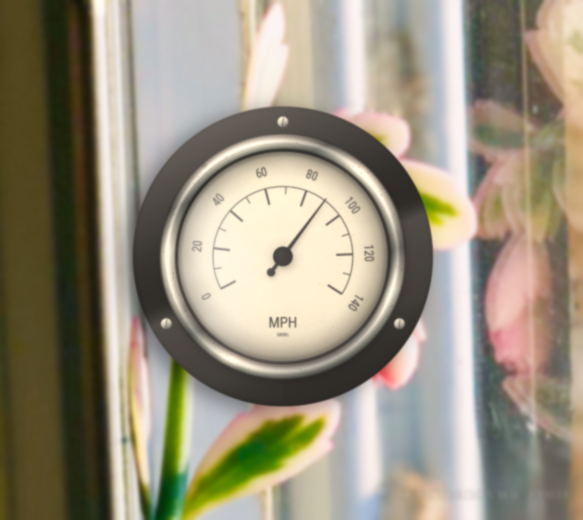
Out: 90 mph
